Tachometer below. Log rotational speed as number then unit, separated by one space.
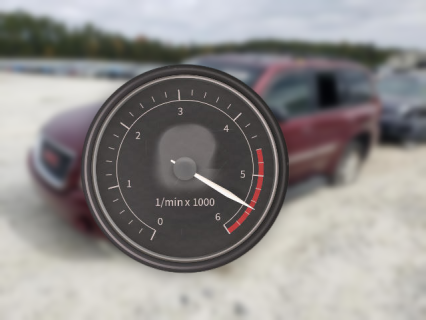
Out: 5500 rpm
